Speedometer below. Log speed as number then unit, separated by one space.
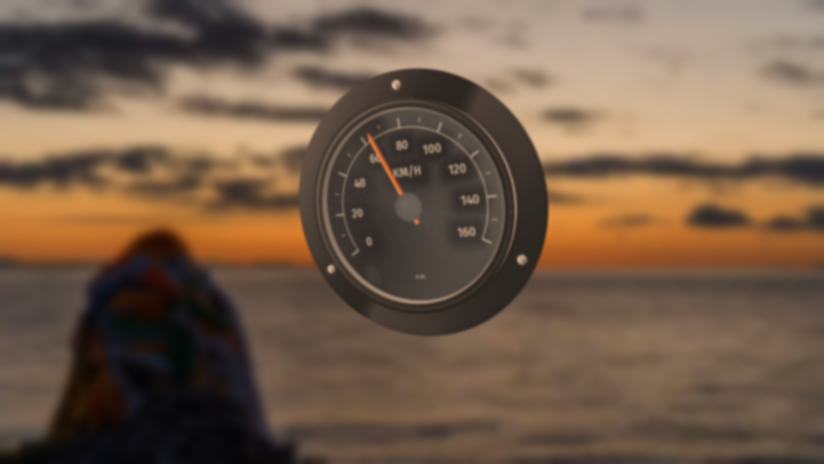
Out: 65 km/h
